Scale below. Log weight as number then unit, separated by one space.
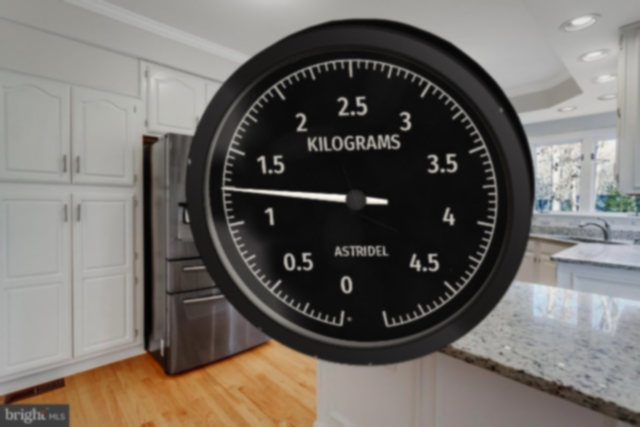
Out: 1.25 kg
